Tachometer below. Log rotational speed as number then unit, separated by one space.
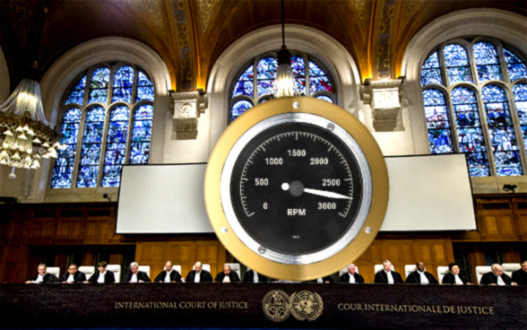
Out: 2750 rpm
